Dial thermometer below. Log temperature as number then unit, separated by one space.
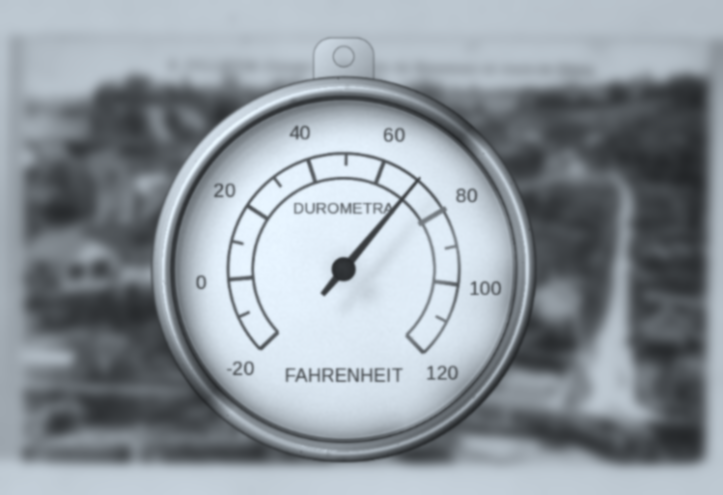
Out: 70 °F
